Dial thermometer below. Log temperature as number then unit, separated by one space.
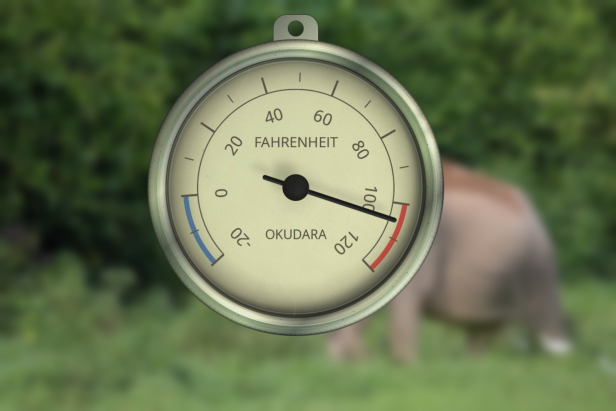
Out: 105 °F
